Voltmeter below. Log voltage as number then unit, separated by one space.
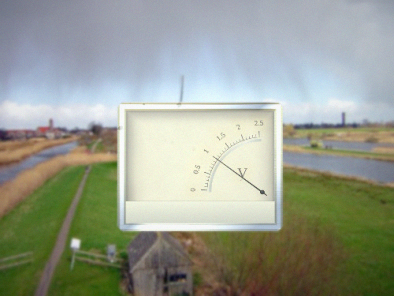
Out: 1 V
